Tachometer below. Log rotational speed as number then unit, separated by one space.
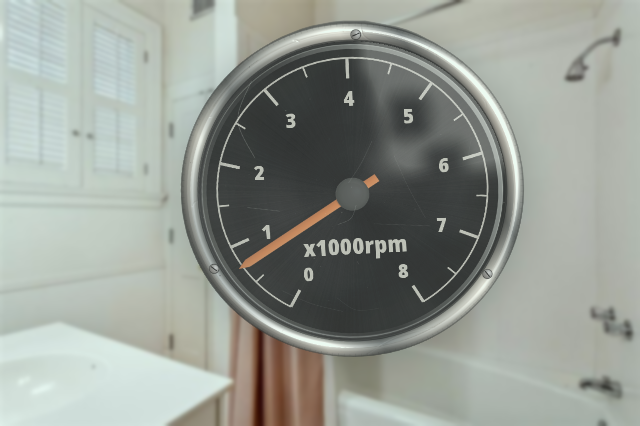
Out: 750 rpm
